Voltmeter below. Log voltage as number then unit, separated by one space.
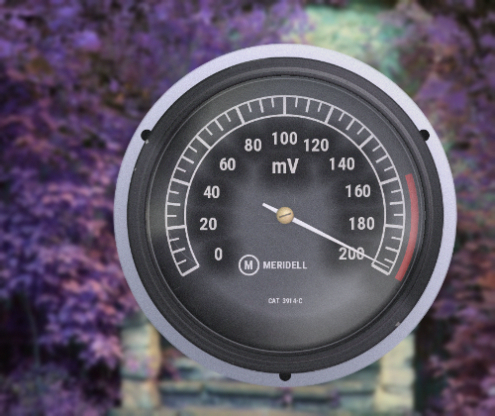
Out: 197.5 mV
